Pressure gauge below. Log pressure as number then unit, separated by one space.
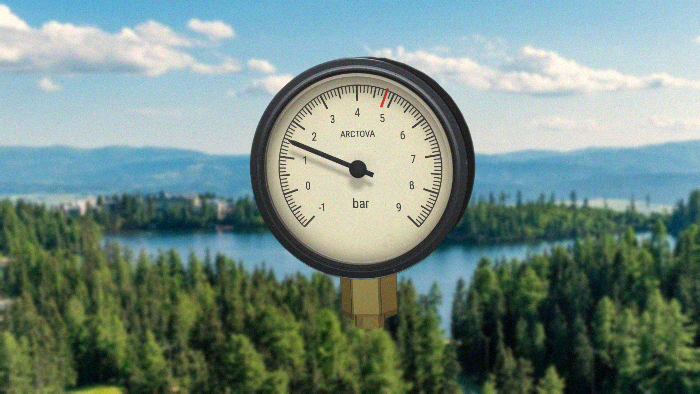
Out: 1.5 bar
